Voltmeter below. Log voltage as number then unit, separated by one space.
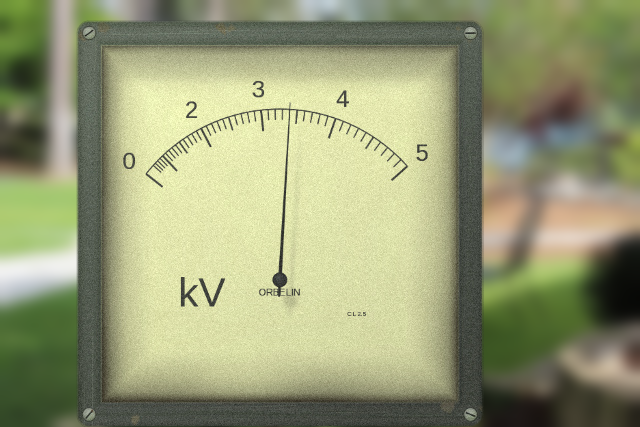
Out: 3.4 kV
